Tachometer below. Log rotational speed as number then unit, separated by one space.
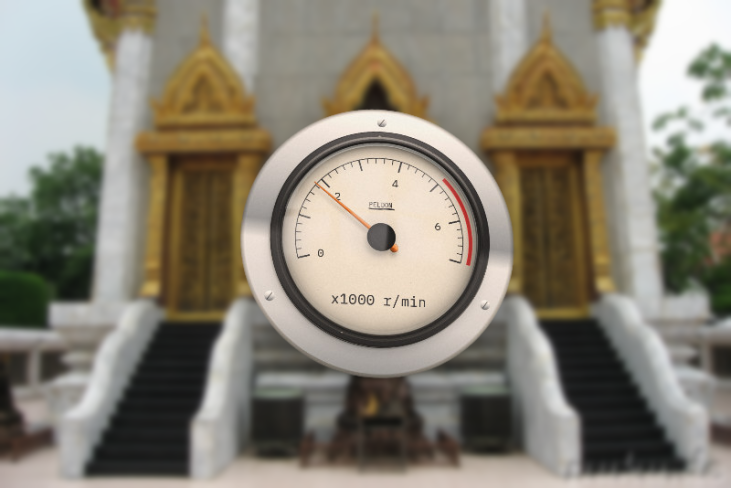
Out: 1800 rpm
